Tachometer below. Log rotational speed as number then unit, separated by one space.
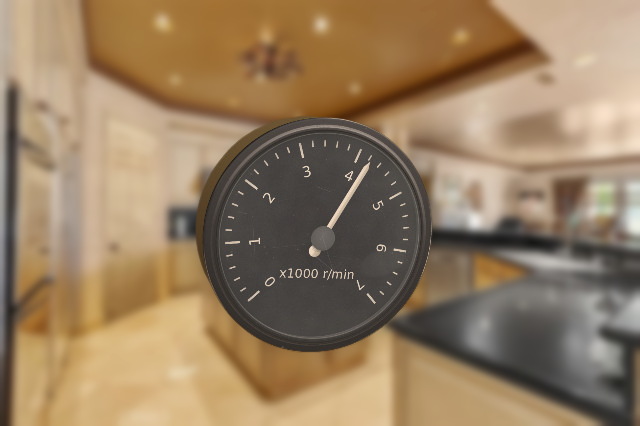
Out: 4200 rpm
